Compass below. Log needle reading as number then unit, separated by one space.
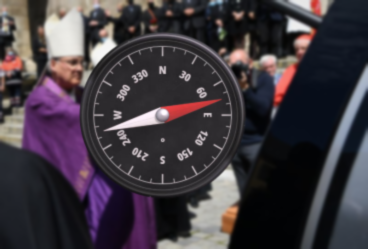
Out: 75 °
